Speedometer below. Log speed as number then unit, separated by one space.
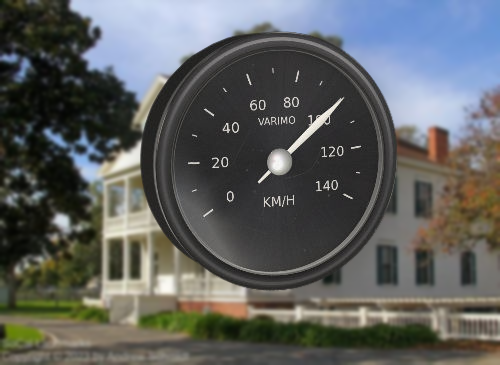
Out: 100 km/h
